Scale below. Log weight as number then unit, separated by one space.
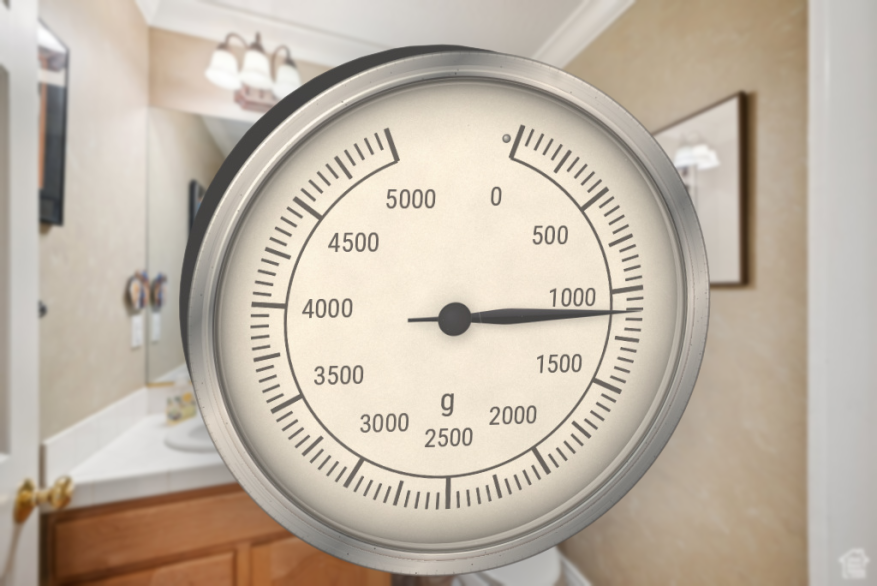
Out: 1100 g
